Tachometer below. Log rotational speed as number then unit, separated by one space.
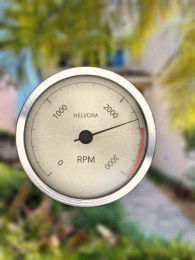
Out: 2300 rpm
